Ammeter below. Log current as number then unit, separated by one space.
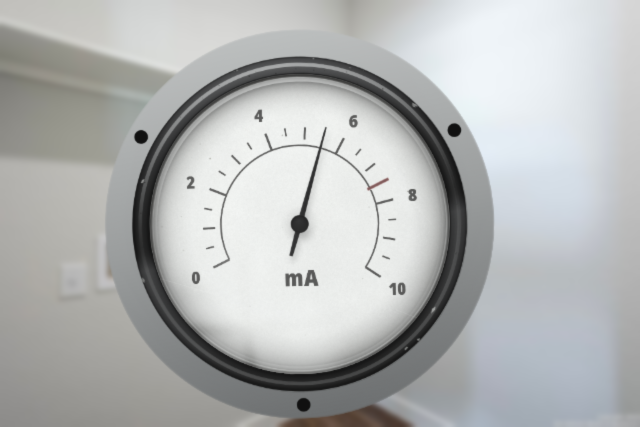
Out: 5.5 mA
